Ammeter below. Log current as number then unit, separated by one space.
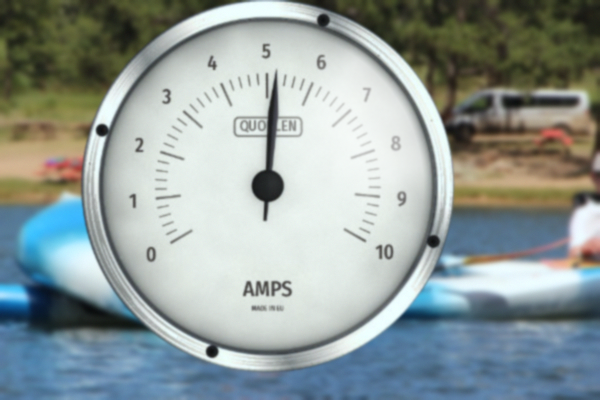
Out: 5.2 A
